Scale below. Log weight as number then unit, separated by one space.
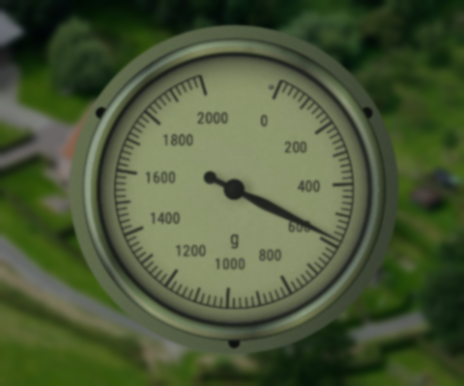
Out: 580 g
